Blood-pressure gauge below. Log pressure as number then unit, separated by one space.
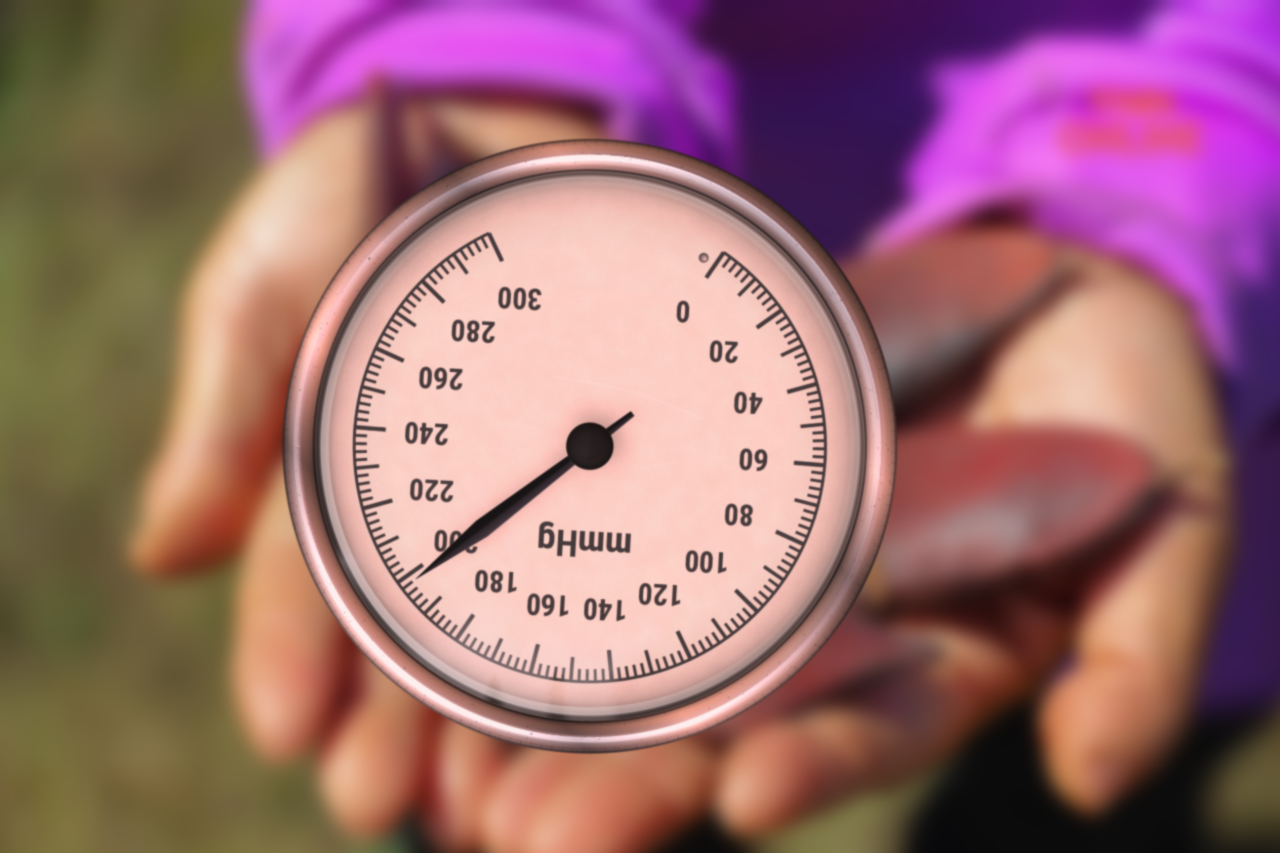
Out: 198 mmHg
